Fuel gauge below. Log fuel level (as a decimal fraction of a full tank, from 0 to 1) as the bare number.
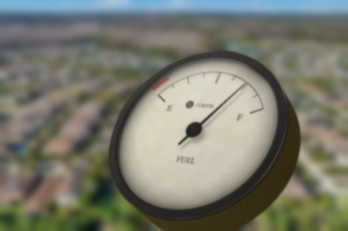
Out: 0.75
